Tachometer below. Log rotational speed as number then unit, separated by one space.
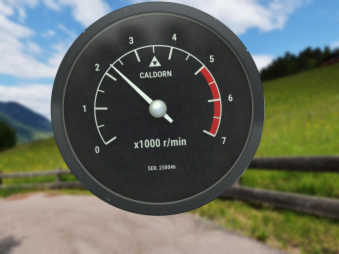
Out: 2250 rpm
